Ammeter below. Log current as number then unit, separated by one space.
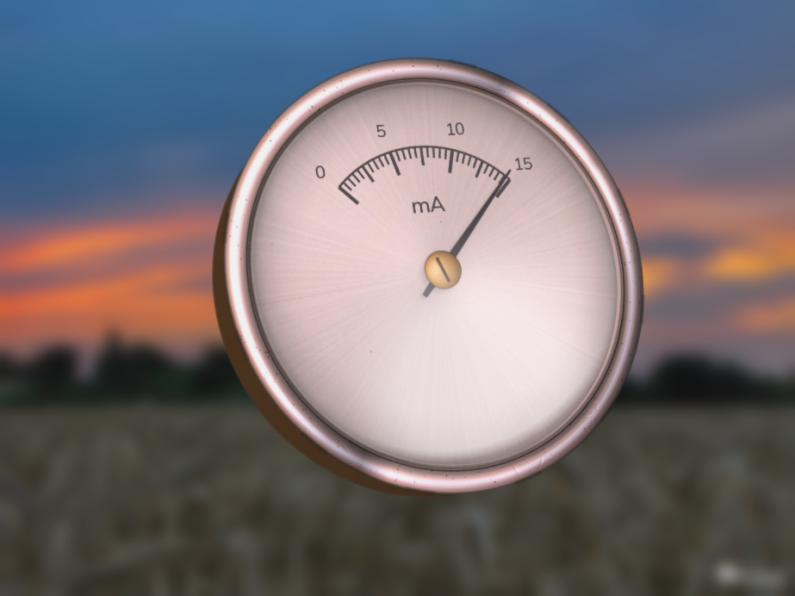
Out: 14.5 mA
